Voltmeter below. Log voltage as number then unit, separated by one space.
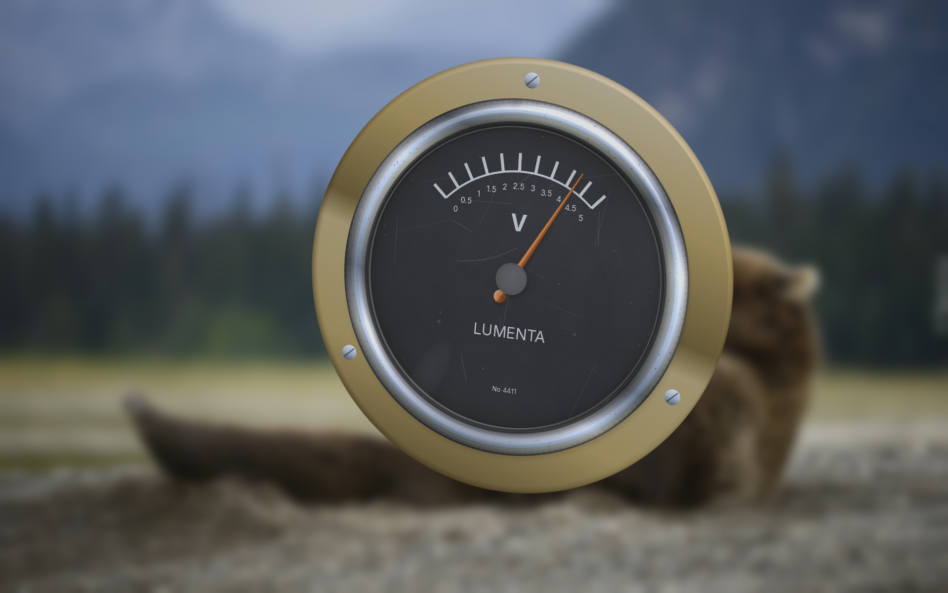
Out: 4.25 V
